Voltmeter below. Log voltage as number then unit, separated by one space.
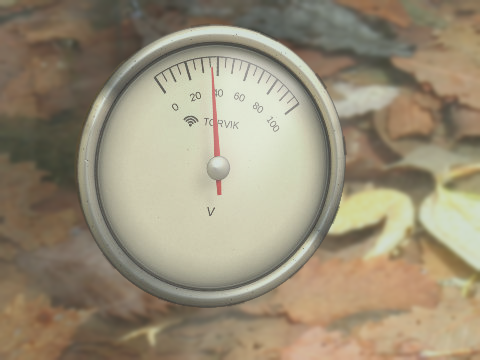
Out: 35 V
